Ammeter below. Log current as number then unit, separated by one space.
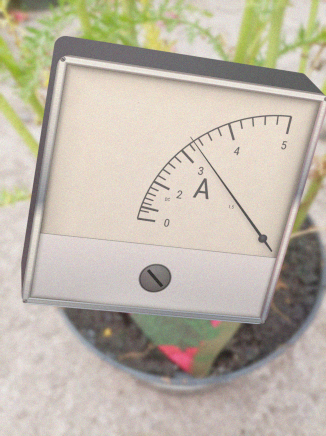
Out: 3.3 A
